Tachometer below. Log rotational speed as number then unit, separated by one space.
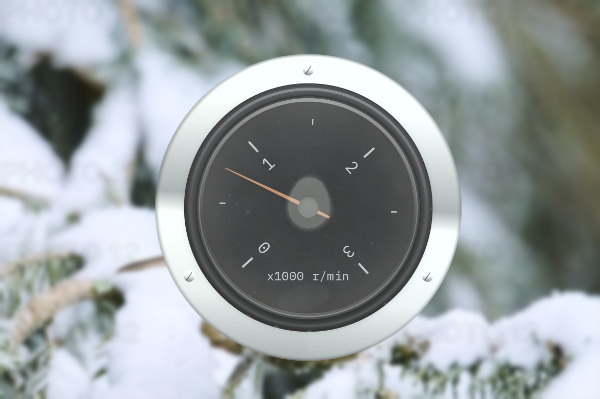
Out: 750 rpm
